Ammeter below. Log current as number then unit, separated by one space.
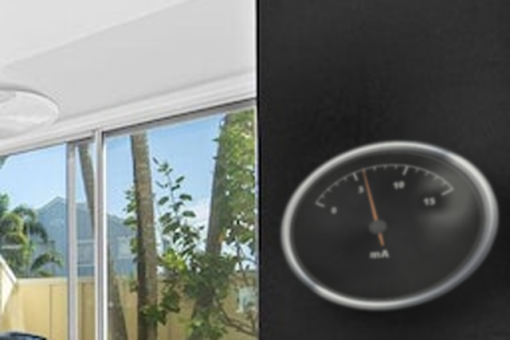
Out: 6 mA
